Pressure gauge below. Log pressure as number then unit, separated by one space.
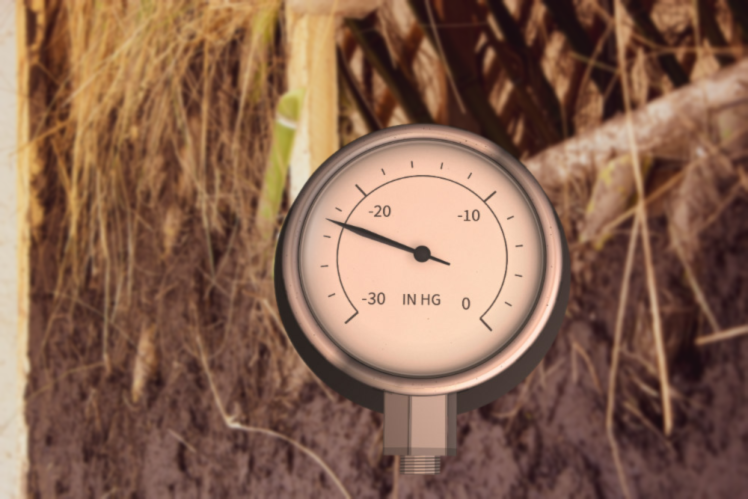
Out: -23 inHg
